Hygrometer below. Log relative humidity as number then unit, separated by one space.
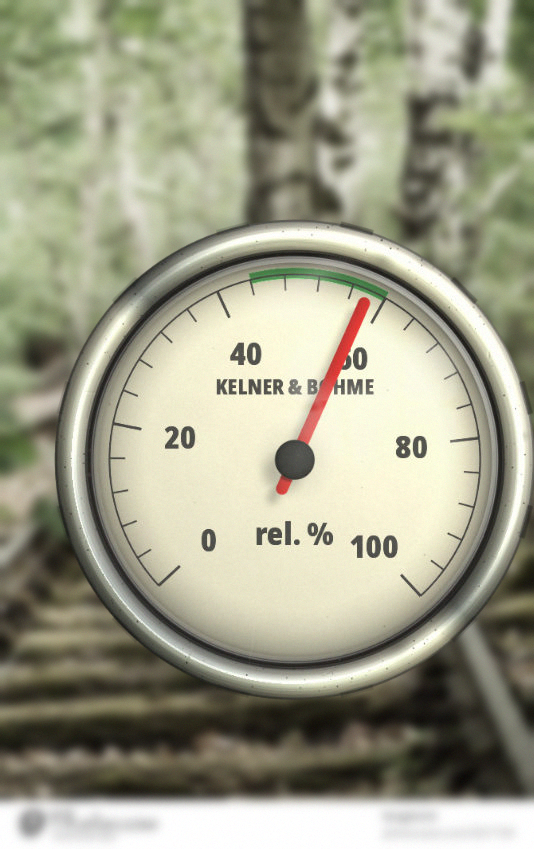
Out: 58 %
